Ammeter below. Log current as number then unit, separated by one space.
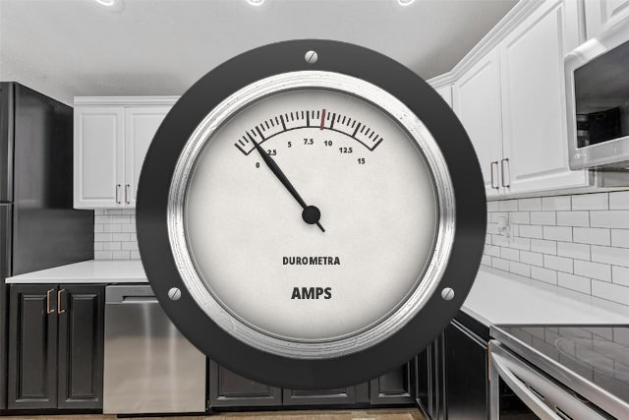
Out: 1.5 A
